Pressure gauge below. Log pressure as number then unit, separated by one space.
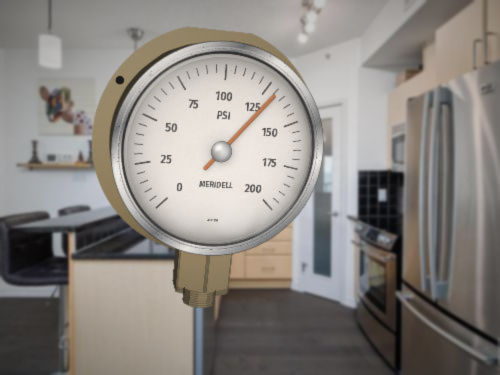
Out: 130 psi
